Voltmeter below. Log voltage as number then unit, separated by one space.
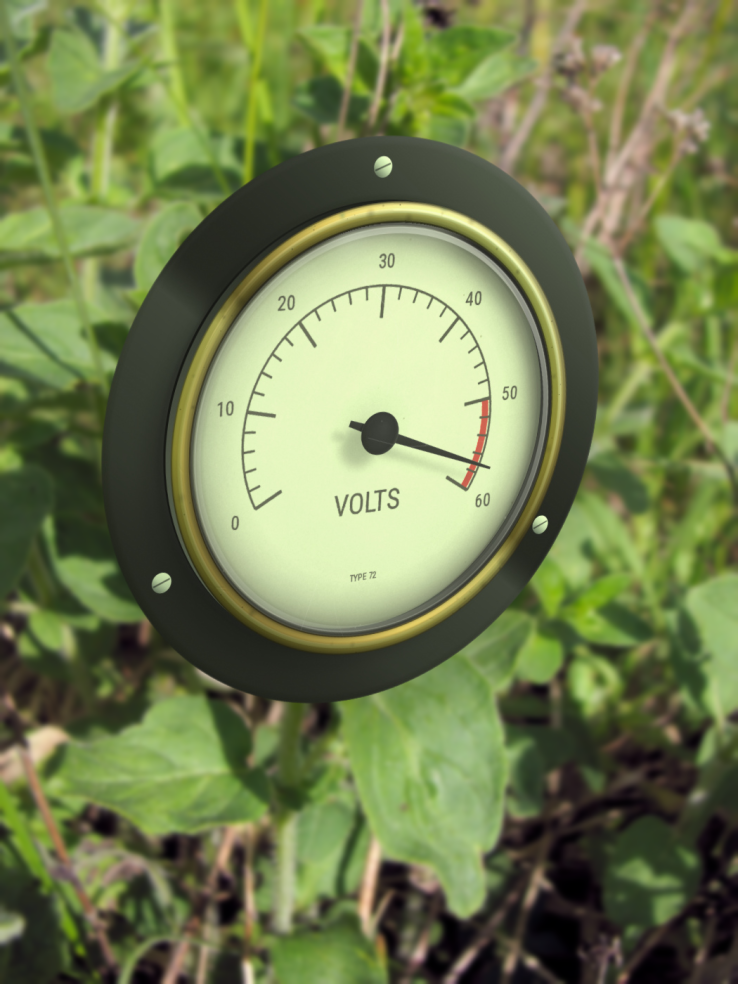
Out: 57 V
